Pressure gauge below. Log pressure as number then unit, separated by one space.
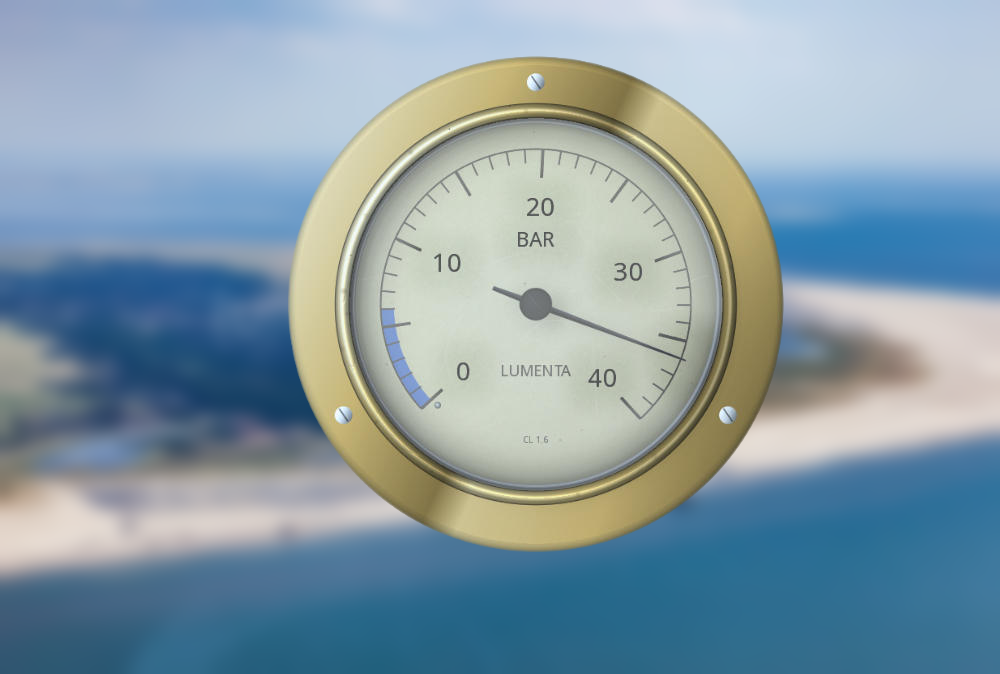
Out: 36 bar
